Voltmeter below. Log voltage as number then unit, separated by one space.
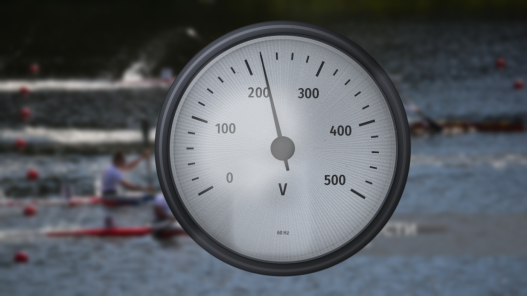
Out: 220 V
